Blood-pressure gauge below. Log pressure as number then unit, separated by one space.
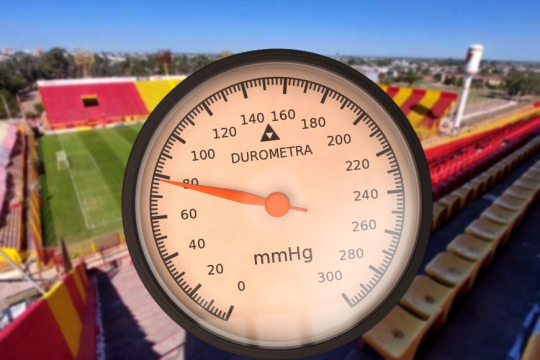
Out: 78 mmHg
